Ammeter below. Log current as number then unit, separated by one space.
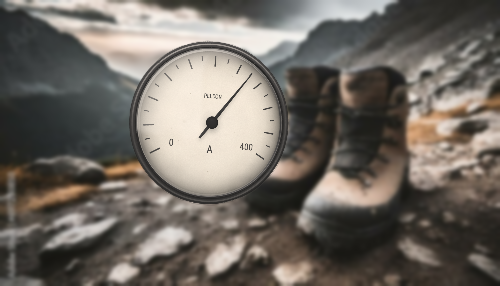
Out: 260 A
